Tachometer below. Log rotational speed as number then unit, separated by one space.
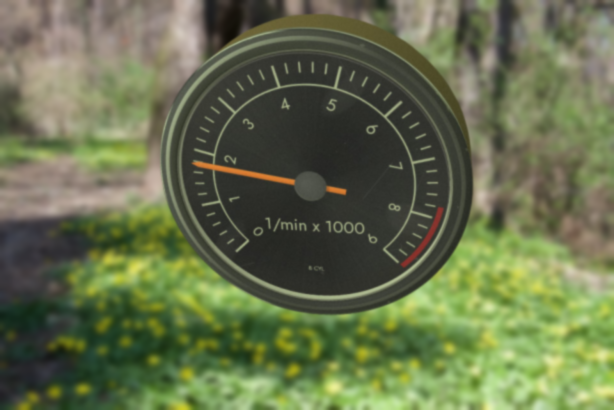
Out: 1800 rpm
